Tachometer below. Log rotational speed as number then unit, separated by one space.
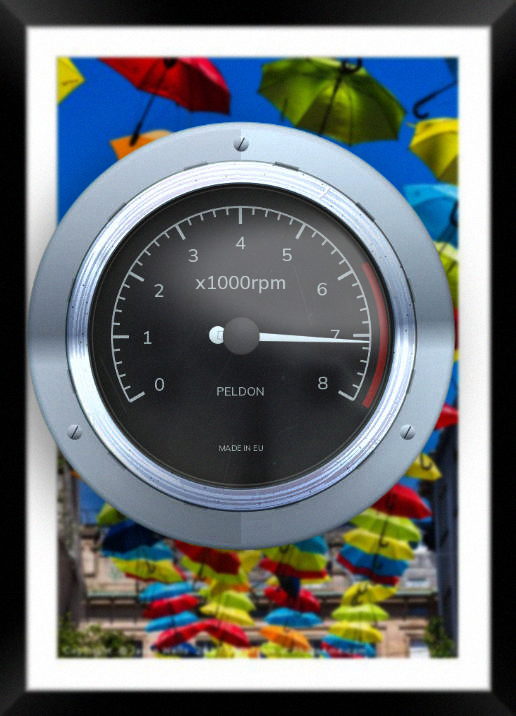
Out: 7100 rpm
